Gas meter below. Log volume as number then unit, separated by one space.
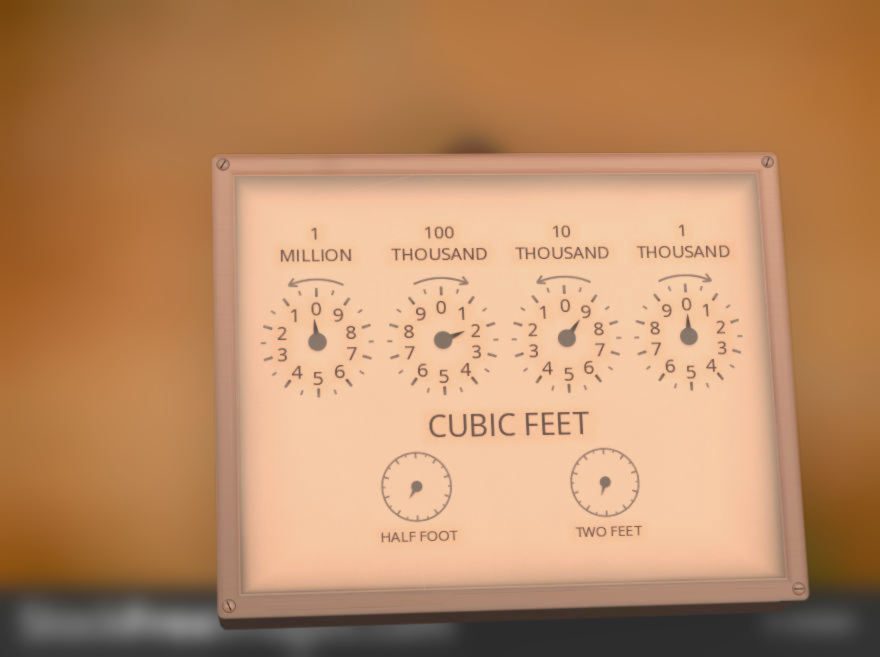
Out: 19000 ft³
